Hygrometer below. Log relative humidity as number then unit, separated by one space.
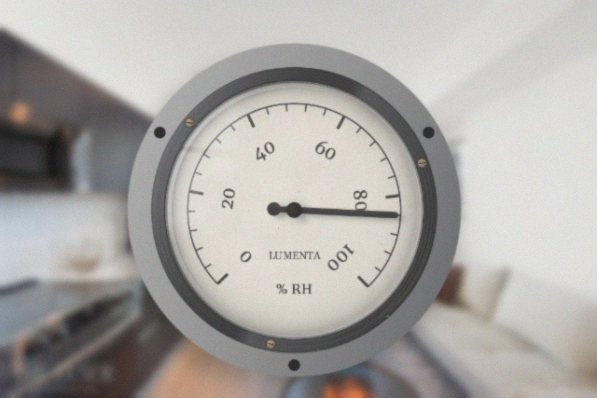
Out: 84 %
